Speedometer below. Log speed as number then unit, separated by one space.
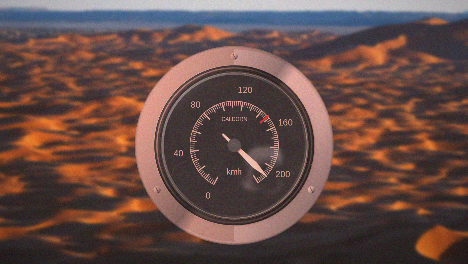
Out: 210 km/h
